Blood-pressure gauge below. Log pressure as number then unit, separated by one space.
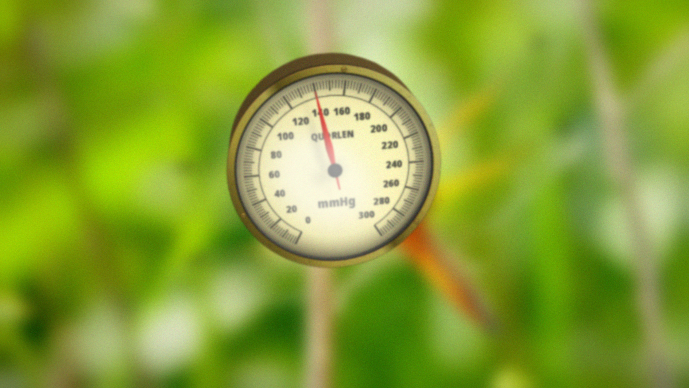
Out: 140 mmHg
